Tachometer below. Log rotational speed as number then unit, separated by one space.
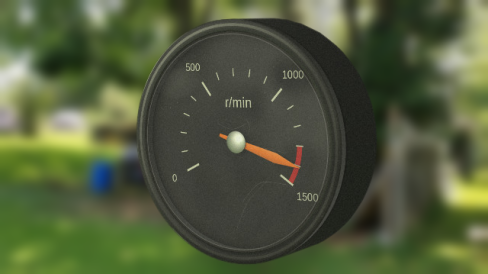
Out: 1400 rpm
